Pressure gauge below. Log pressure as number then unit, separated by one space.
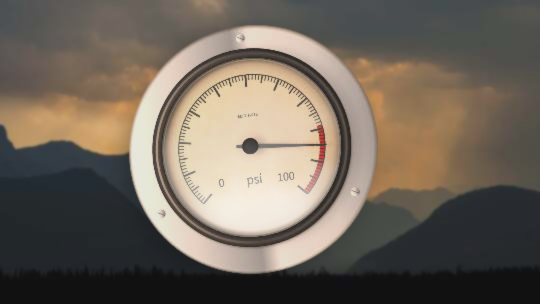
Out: 85 psi
